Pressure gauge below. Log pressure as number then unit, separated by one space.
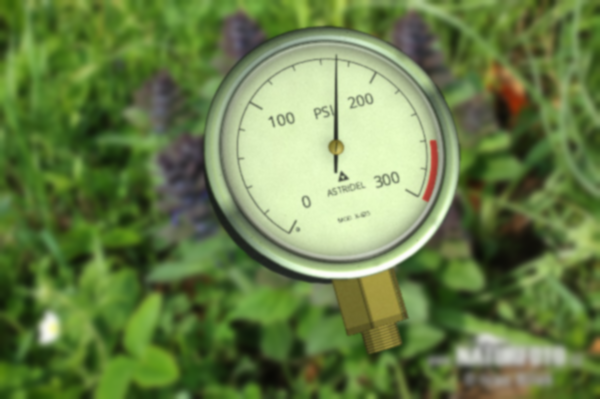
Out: 170 psi
